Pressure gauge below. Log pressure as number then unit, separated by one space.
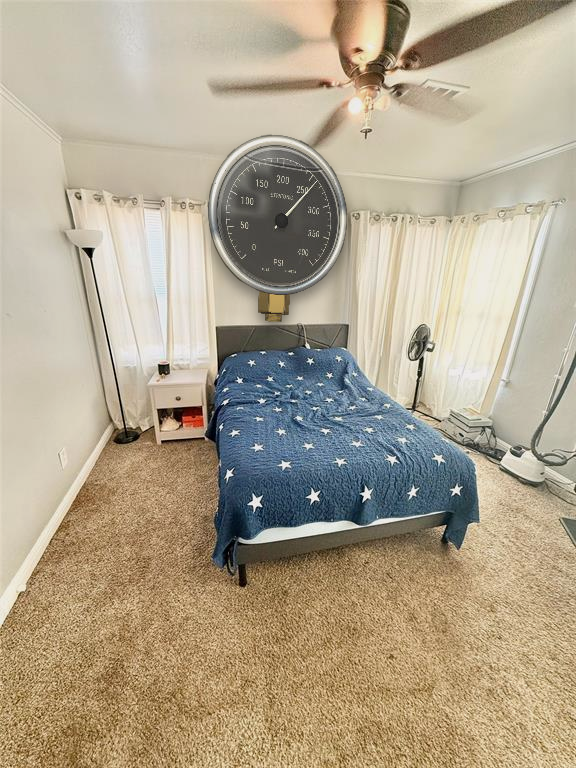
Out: 260 psi
